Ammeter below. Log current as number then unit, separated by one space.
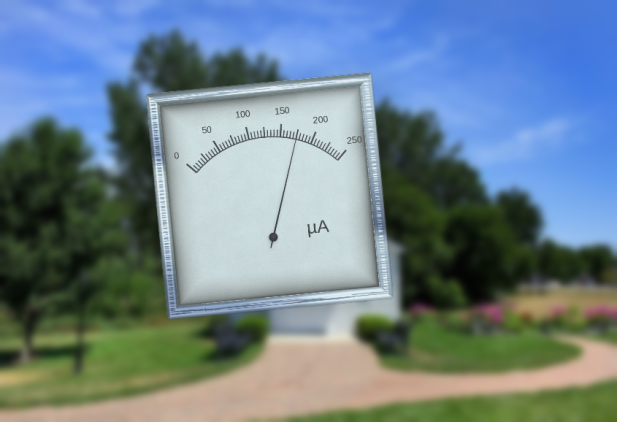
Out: 175 µA
